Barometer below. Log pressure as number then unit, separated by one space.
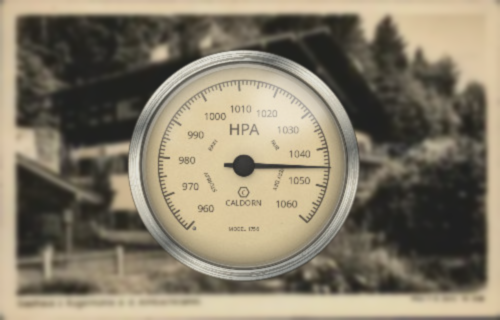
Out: 1045 hPa
